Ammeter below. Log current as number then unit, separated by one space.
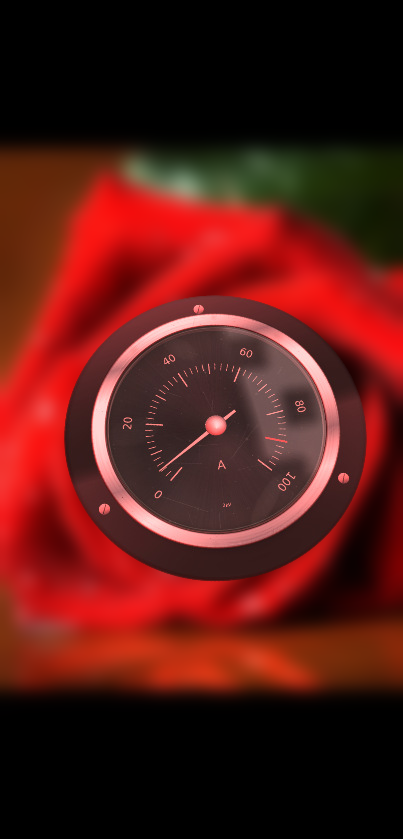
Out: 4 A
